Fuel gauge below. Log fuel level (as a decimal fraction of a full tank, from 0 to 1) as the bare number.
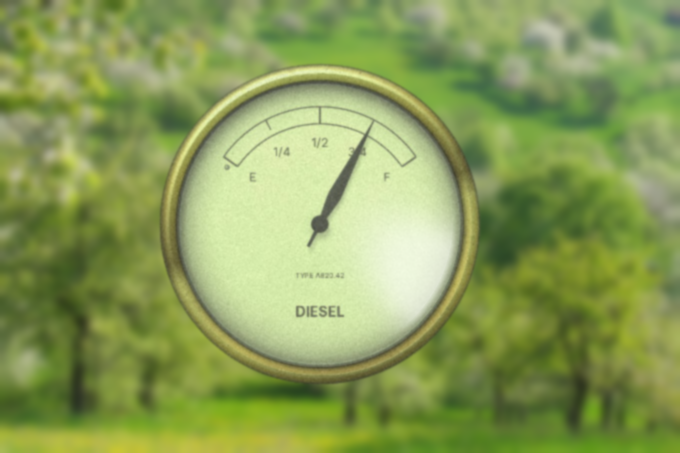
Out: 0.75
